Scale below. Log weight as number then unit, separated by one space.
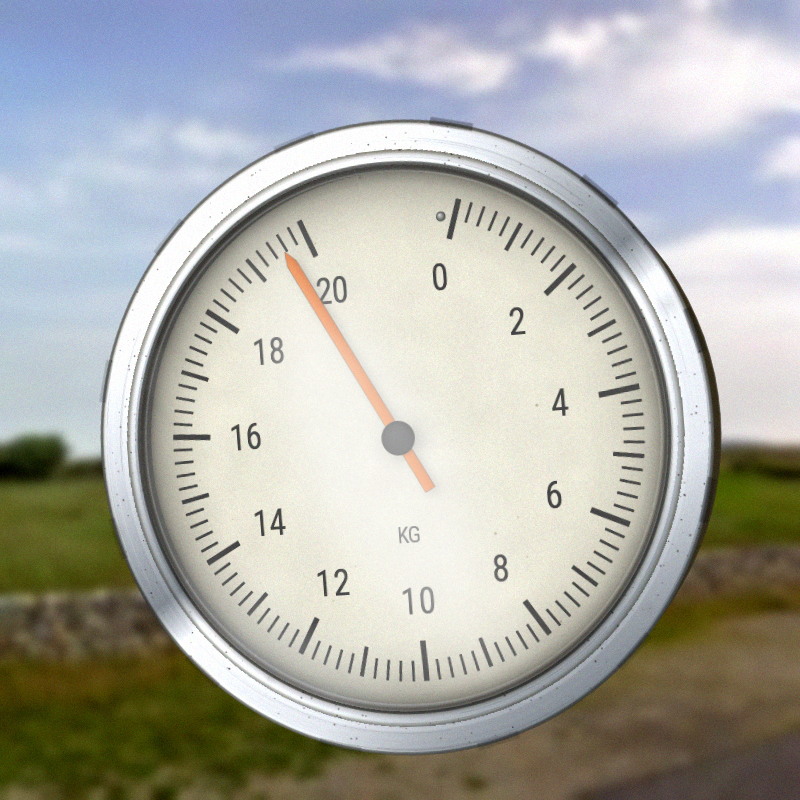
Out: 19.6 kg
